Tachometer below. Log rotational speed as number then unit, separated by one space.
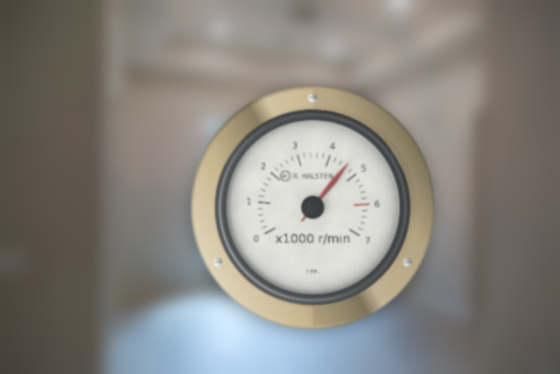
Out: 4600 rpm
